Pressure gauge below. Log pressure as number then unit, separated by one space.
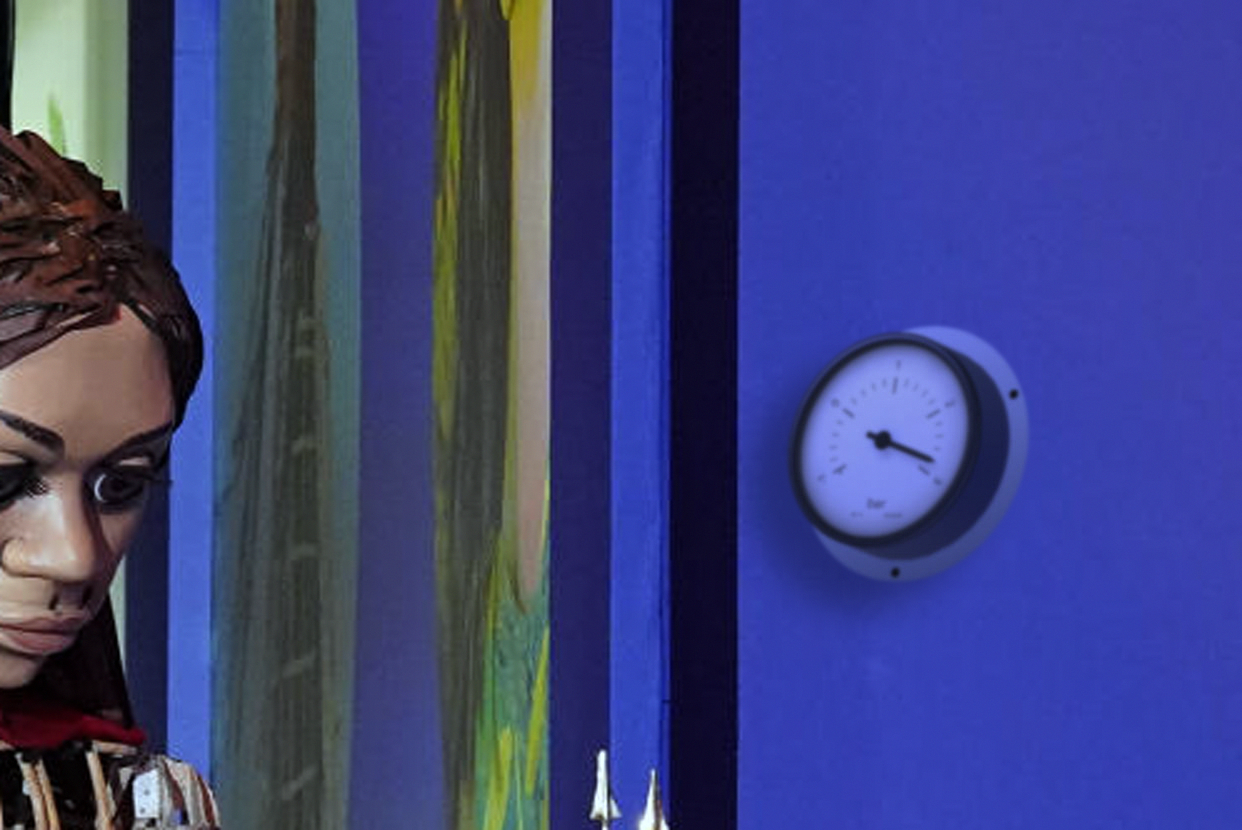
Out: 2.8 bar
